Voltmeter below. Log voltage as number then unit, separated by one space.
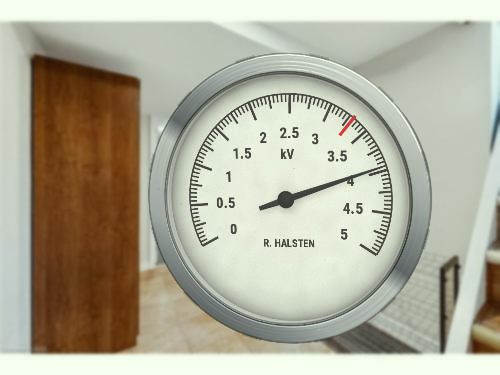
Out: 3.95 kV
